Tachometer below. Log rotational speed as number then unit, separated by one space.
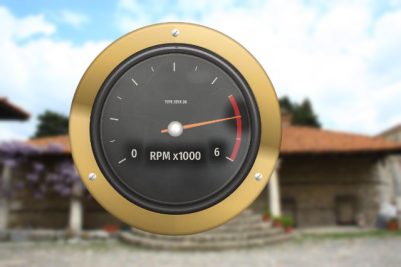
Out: 5000 rpm
